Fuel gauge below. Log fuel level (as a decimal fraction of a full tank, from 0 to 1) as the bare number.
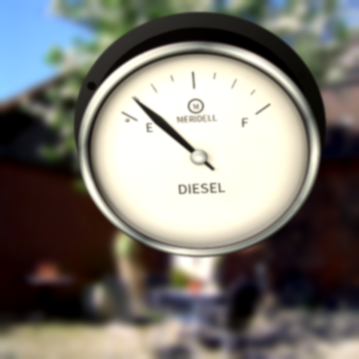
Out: 0.125
